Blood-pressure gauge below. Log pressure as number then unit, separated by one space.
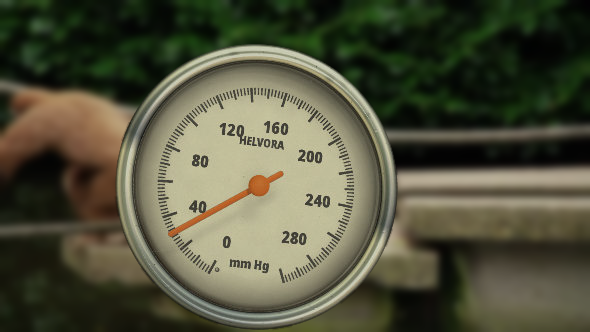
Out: 30 mmHg
